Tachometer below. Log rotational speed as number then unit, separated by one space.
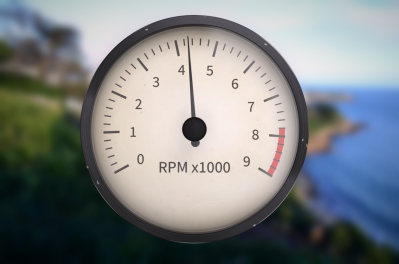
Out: 4300 rpm
